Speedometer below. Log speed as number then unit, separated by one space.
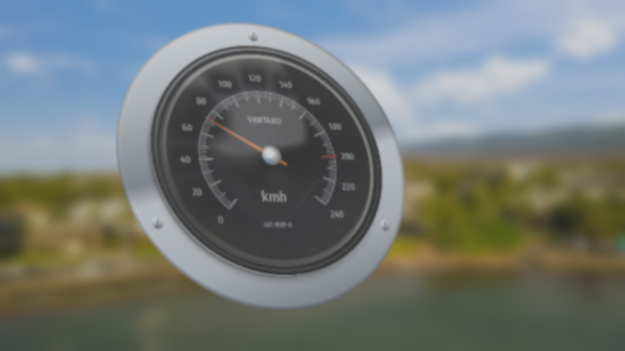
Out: 70 km/h
